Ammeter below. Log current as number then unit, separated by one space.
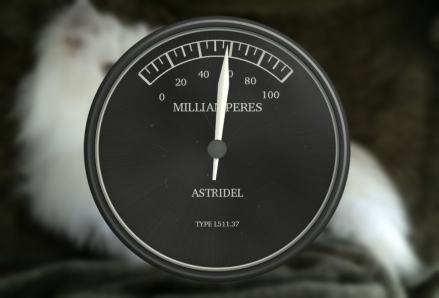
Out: 57.5 mA
